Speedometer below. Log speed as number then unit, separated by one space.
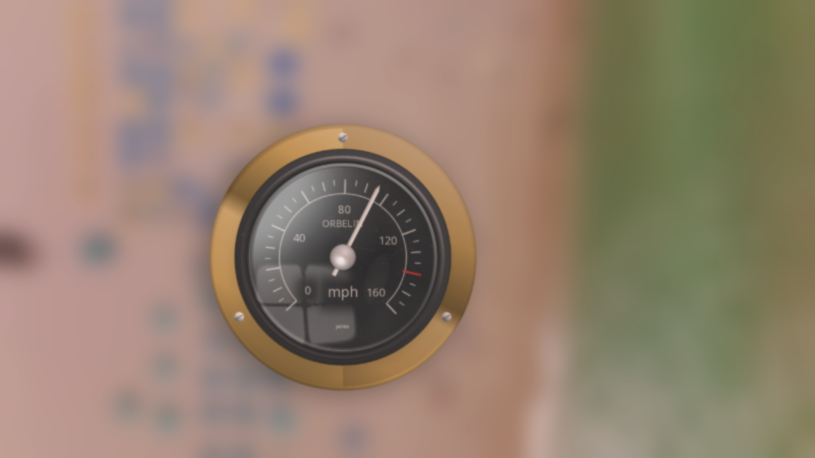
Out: 95 mph
